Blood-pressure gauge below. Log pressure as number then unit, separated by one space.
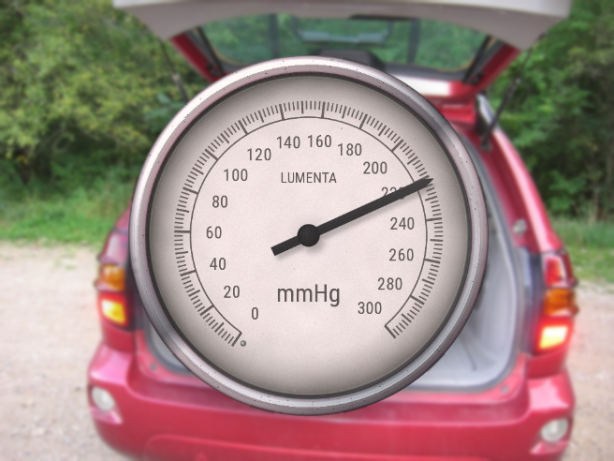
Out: 222 mmHg
